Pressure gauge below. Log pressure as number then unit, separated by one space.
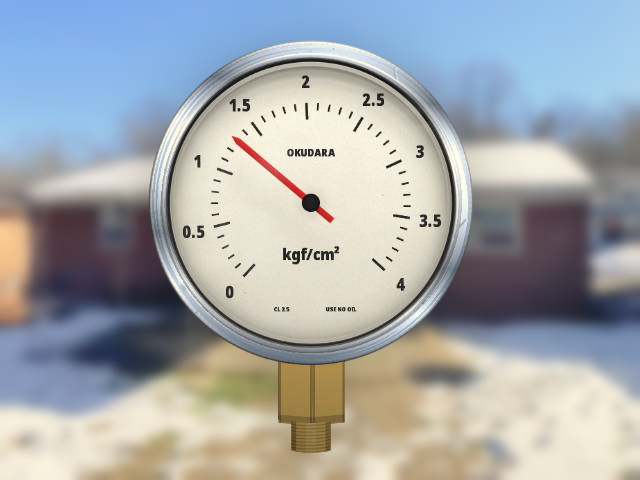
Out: 1.3 kg/cm²
